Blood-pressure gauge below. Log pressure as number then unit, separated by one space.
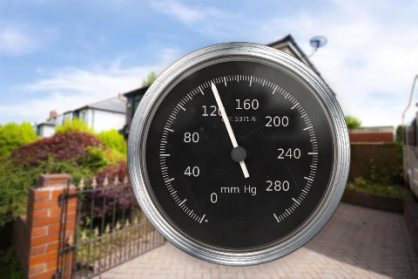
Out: 130 mmHg
